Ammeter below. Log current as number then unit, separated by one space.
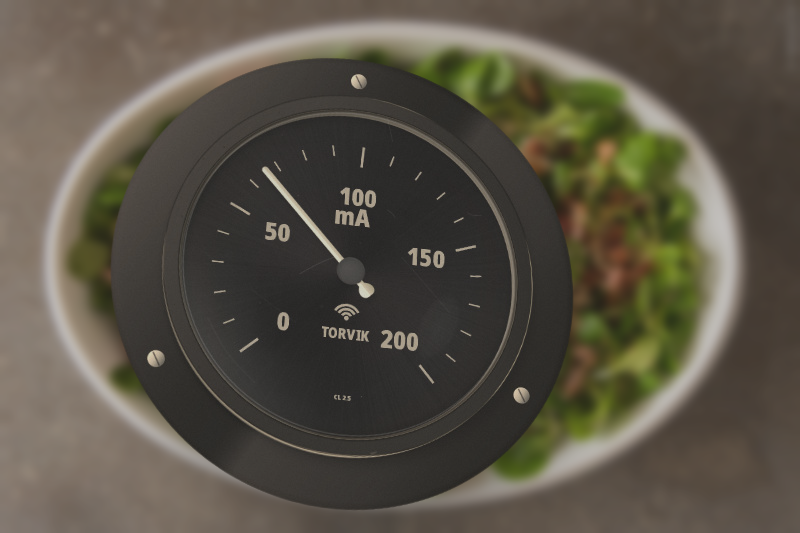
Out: 65 mA
